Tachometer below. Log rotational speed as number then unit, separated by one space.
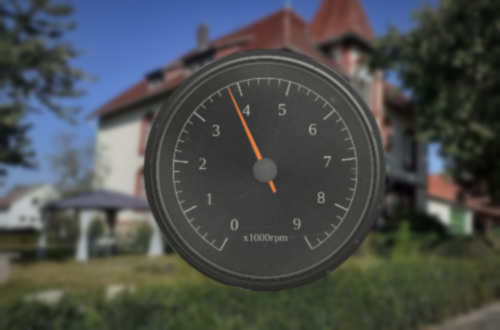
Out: 3800 rpm
